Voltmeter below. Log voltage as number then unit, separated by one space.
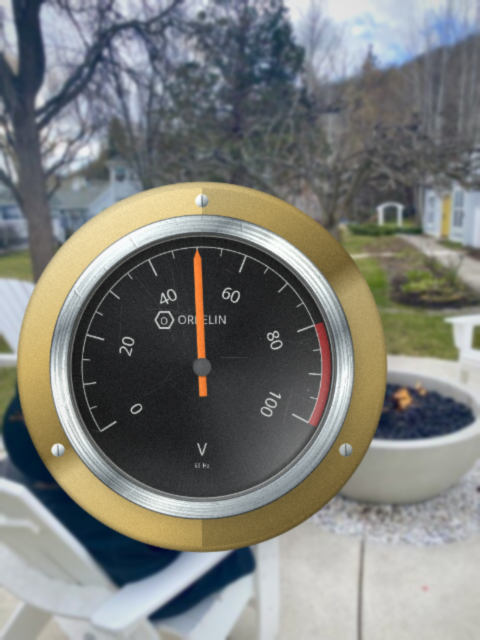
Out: 50 V
